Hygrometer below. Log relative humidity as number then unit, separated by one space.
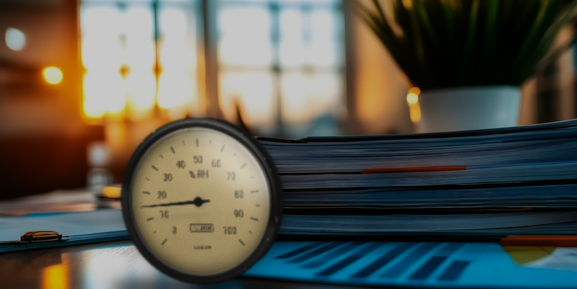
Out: 15 %
